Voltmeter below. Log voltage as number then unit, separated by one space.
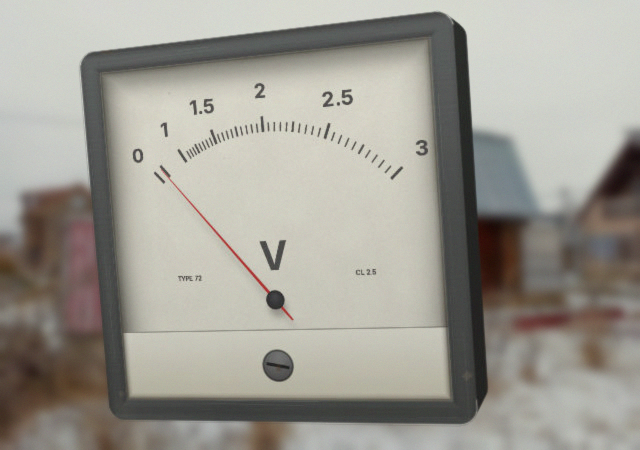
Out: 0.5 V
